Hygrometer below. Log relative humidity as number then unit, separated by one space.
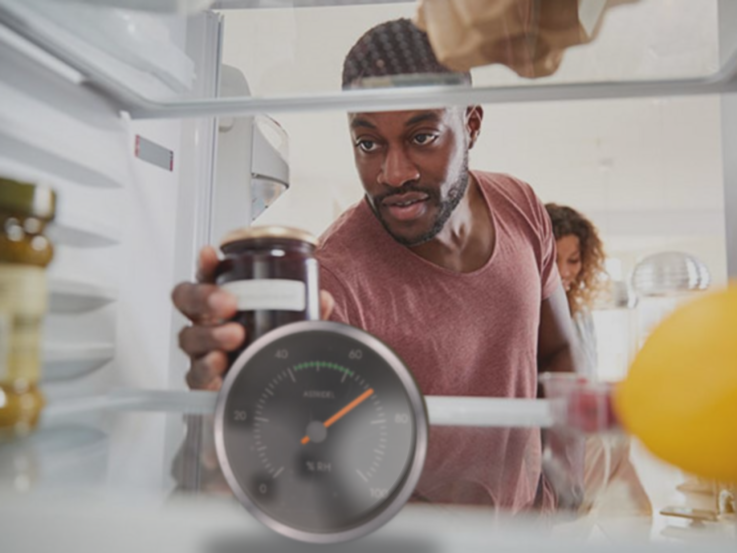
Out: 70 %
